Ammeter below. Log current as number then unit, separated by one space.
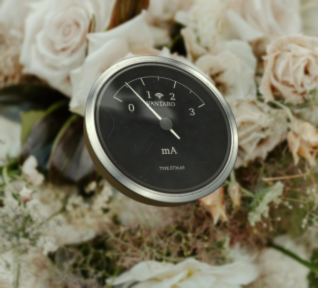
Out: 0.5 mA
